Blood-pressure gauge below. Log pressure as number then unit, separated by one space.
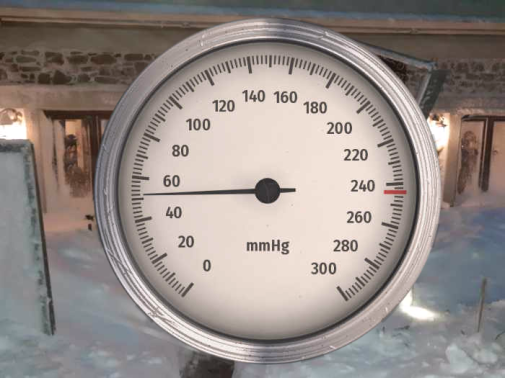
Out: 52 mmHg
